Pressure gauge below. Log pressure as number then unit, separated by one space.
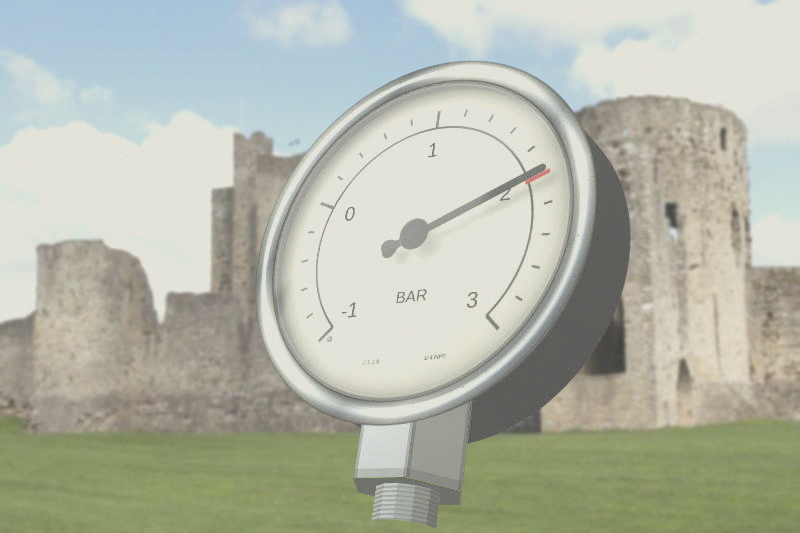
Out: 2 bar
